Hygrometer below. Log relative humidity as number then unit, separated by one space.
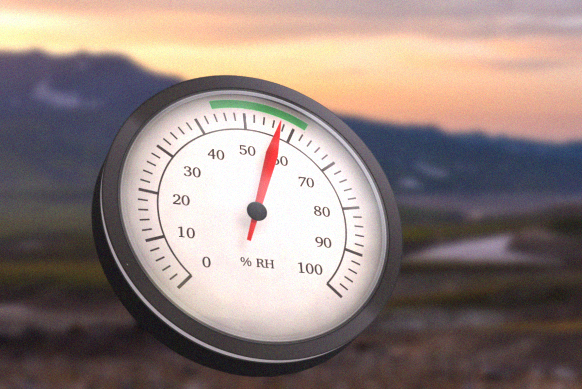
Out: 57 %
